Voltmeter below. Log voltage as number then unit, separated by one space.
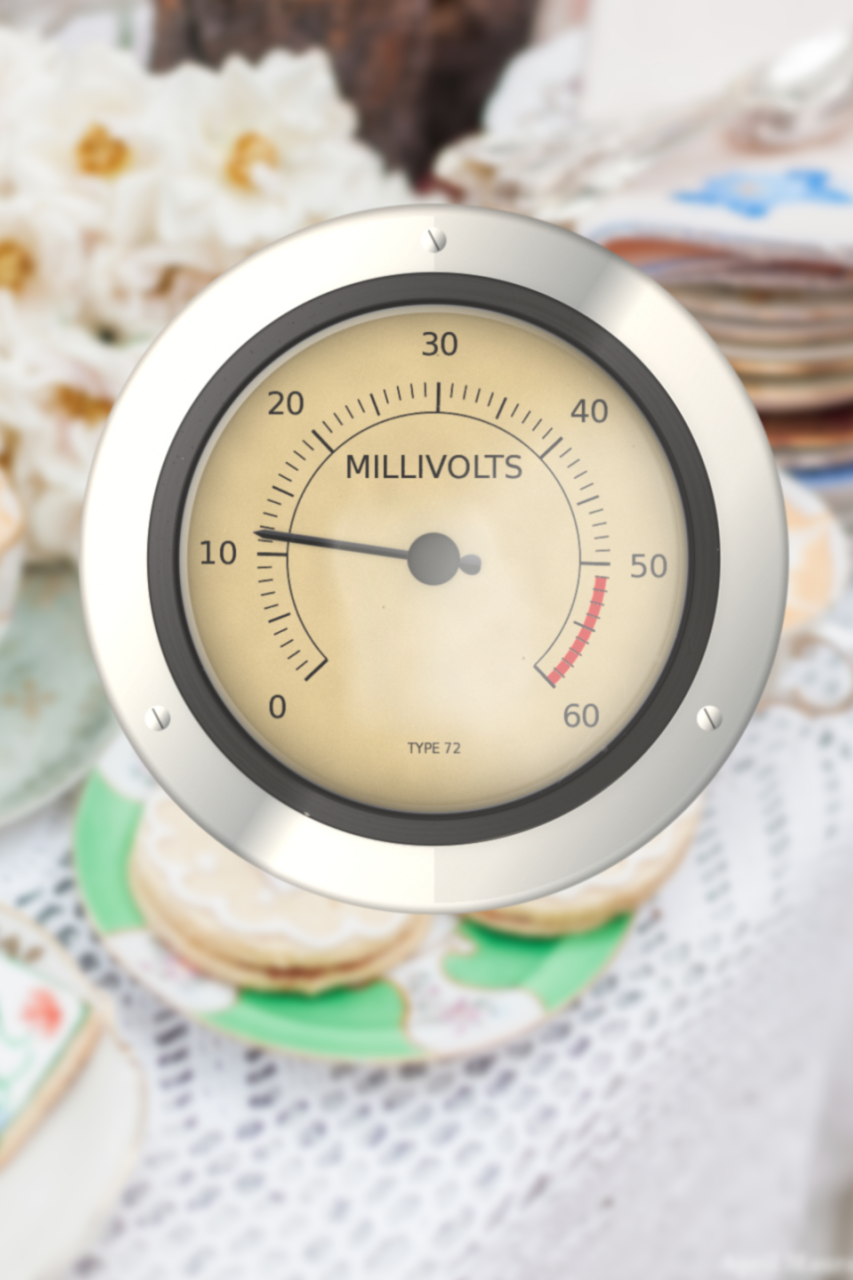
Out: 11.5 mV
